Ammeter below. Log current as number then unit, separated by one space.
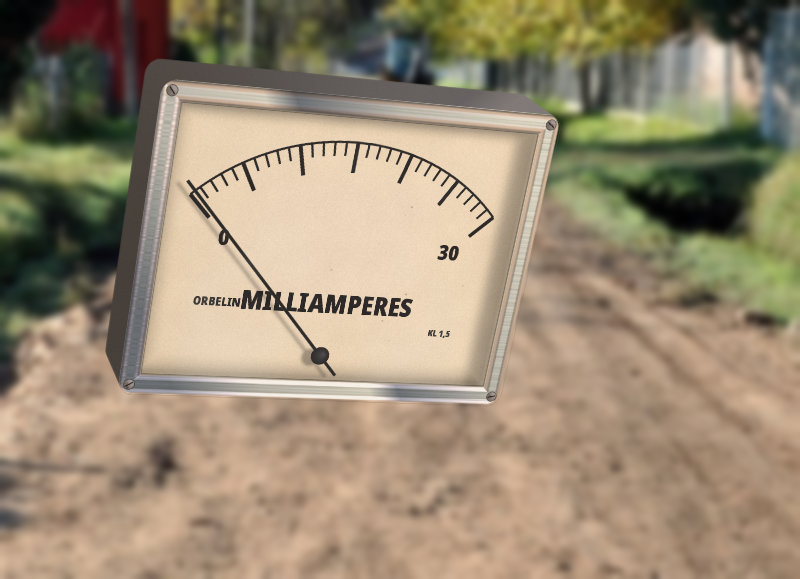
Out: 0.5 mA
